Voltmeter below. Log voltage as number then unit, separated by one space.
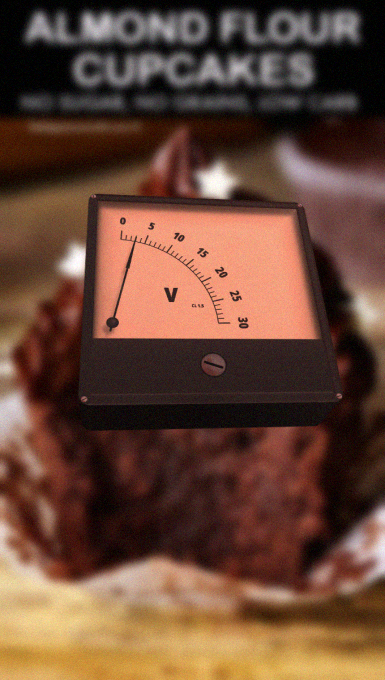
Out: 3 V
